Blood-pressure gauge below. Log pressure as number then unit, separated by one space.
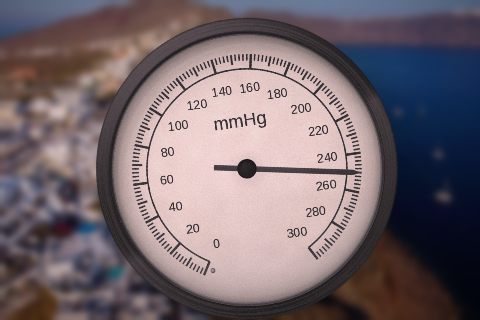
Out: 250 mmHg
